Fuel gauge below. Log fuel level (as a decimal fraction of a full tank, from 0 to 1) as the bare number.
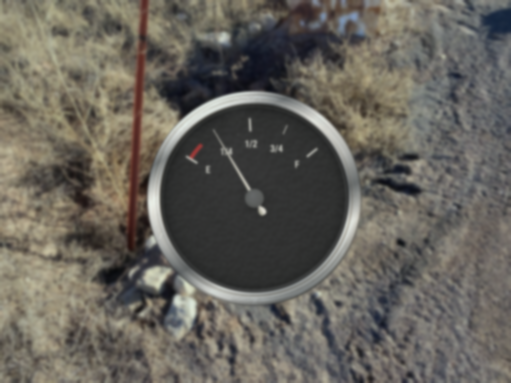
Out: 0.25
